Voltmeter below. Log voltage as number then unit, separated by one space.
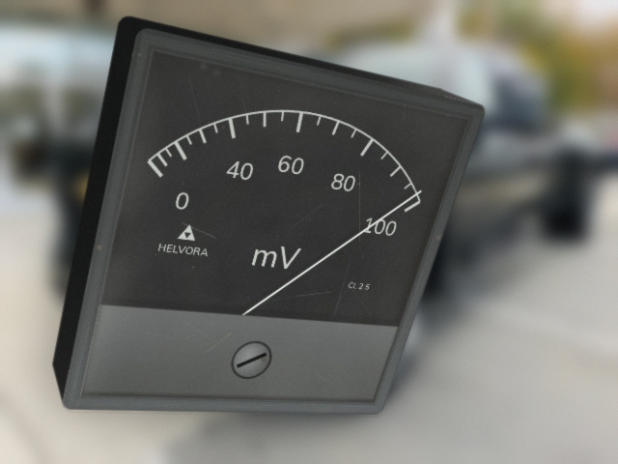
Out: 97.5 mV
